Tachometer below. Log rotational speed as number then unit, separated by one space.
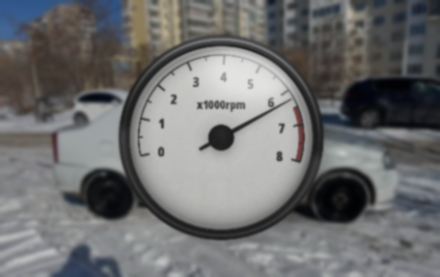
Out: 6250 rpm
